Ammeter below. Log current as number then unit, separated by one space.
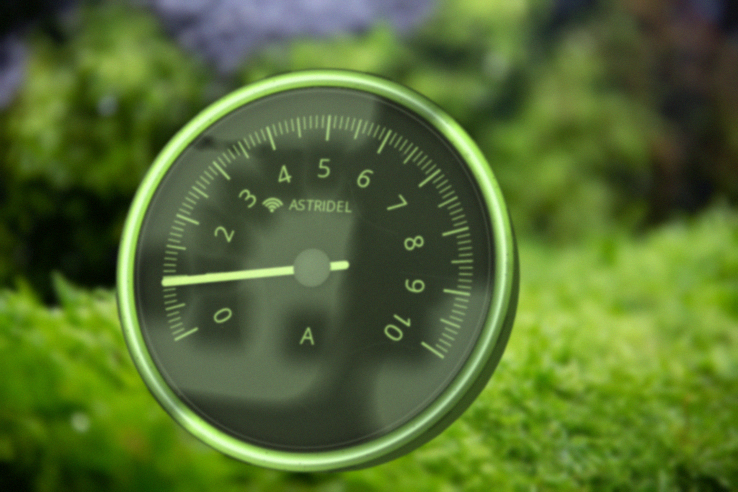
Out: 0.9 A
